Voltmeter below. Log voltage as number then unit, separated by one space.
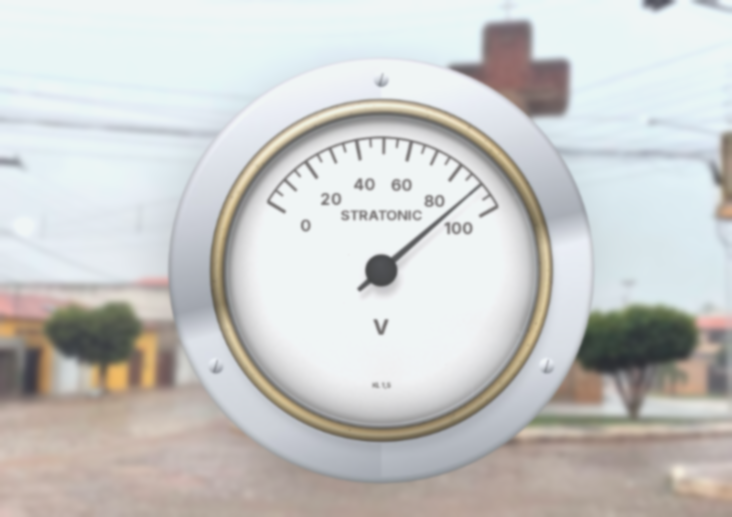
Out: 90 V
